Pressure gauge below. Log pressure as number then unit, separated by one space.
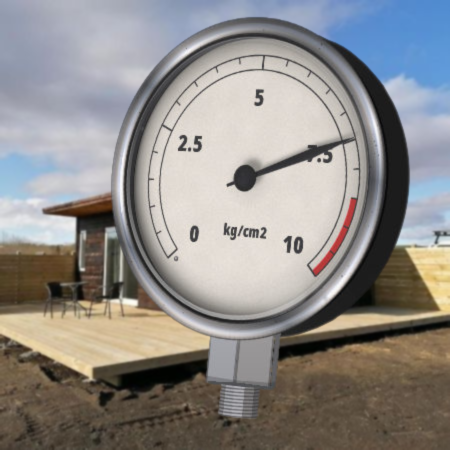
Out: 7.5 kg/cm²
